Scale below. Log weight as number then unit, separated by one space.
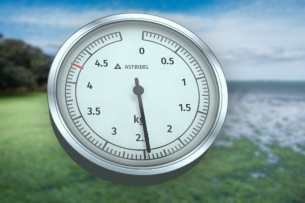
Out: 2.45 kg
